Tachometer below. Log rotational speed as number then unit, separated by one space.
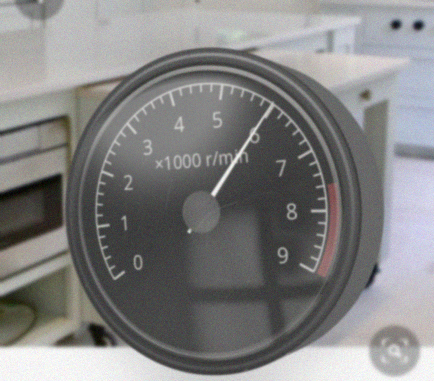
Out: 6000 rpm
